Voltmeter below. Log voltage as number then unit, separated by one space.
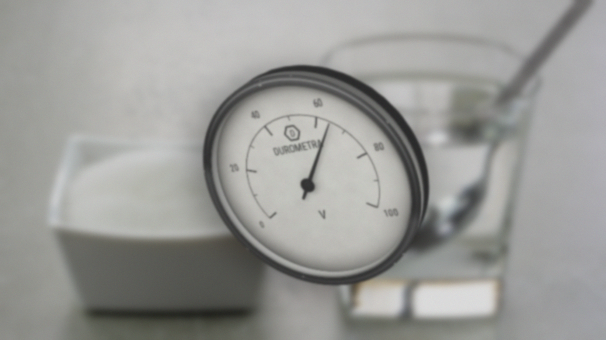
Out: 65 V
